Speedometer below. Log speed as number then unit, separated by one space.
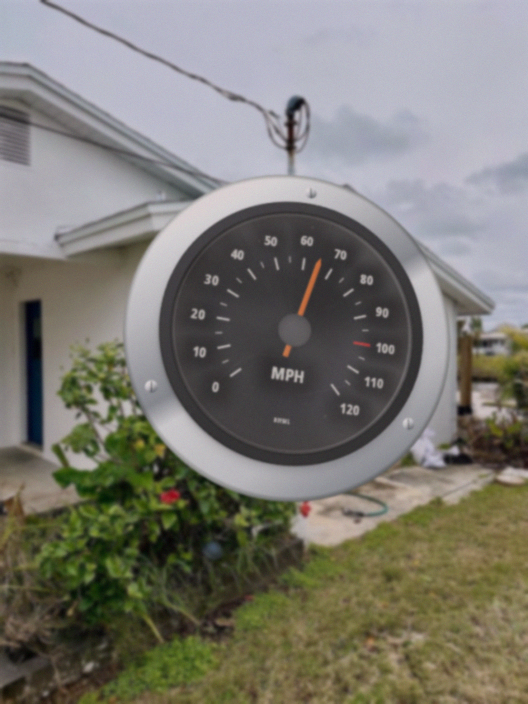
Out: 65 mph
